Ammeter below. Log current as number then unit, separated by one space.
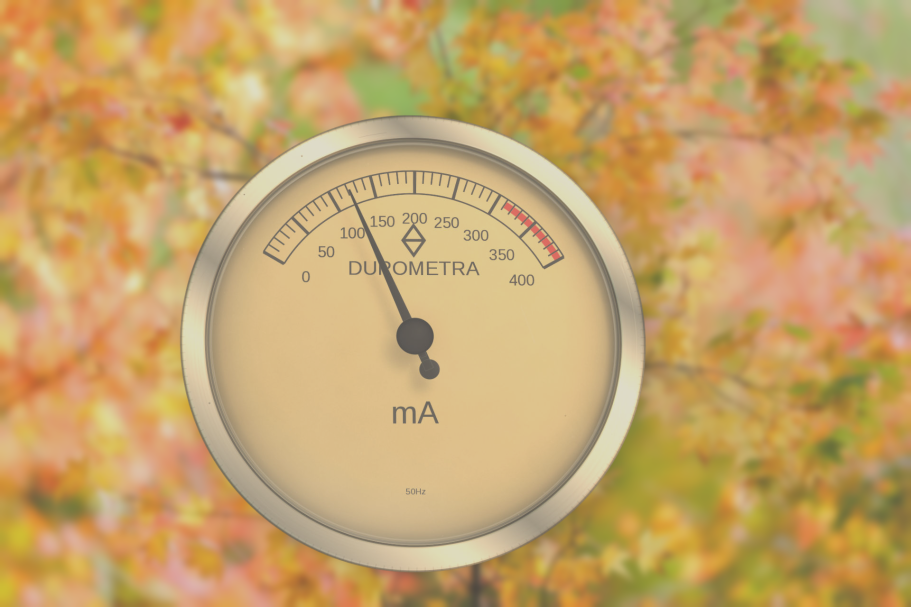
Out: 120 mA
